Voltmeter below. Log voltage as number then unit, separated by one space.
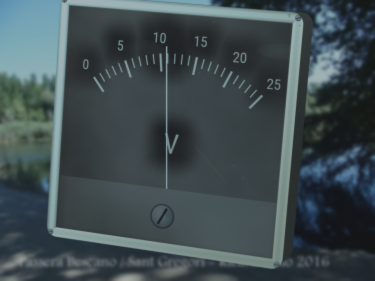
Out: 11 V
